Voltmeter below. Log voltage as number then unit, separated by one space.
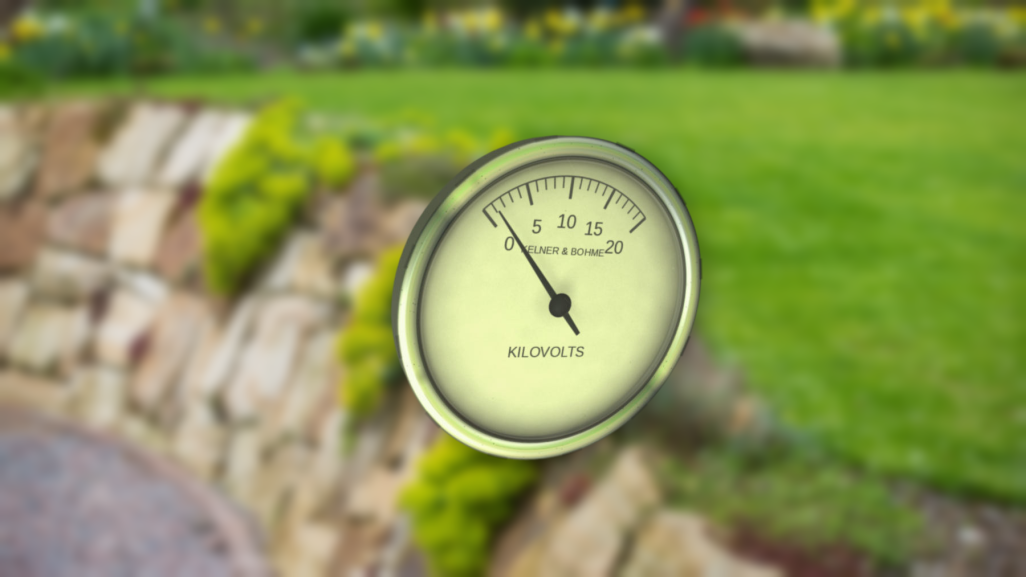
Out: 1 kV
